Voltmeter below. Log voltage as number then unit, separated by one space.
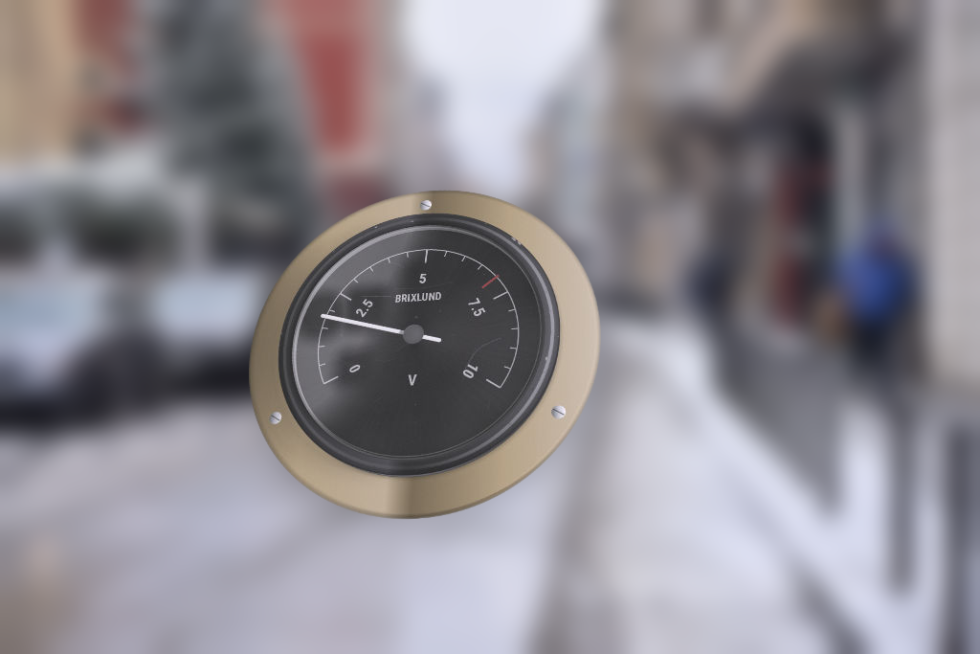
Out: 1.75 V
